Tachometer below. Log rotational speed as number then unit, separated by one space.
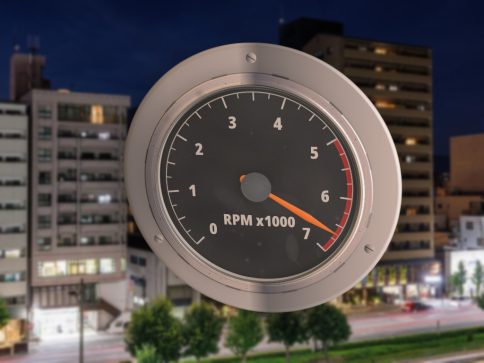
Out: 6625 rpm
